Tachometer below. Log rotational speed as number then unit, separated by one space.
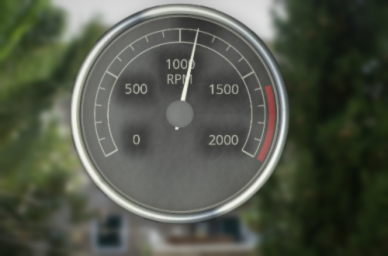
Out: 1100 rpm
